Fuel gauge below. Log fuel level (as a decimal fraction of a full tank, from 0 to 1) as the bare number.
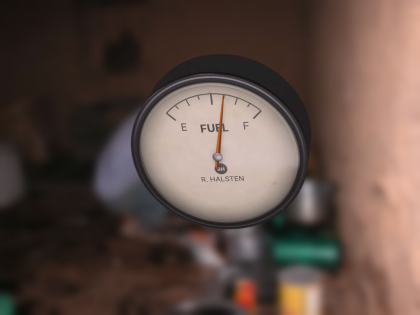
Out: 0.625
